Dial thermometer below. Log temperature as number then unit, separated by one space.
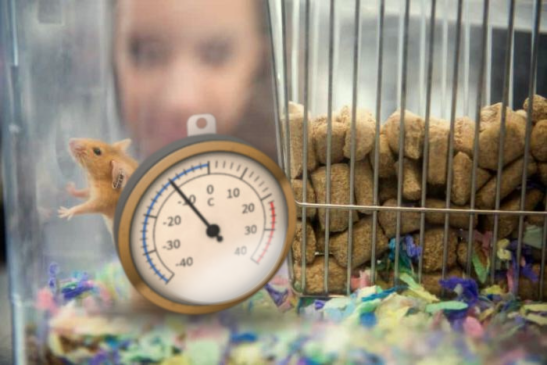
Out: -10 °C
